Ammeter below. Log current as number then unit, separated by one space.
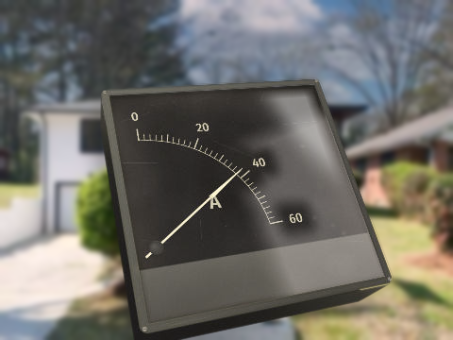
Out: 38 A
